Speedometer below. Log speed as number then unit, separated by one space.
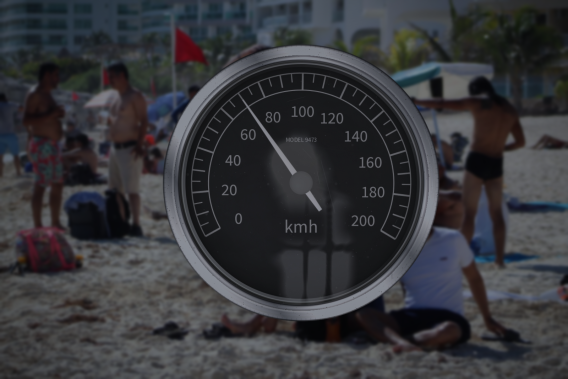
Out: 70 km/h
